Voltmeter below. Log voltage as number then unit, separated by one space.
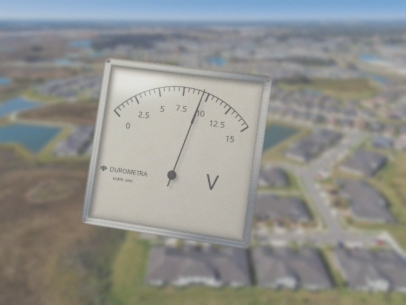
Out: 9.5 V
